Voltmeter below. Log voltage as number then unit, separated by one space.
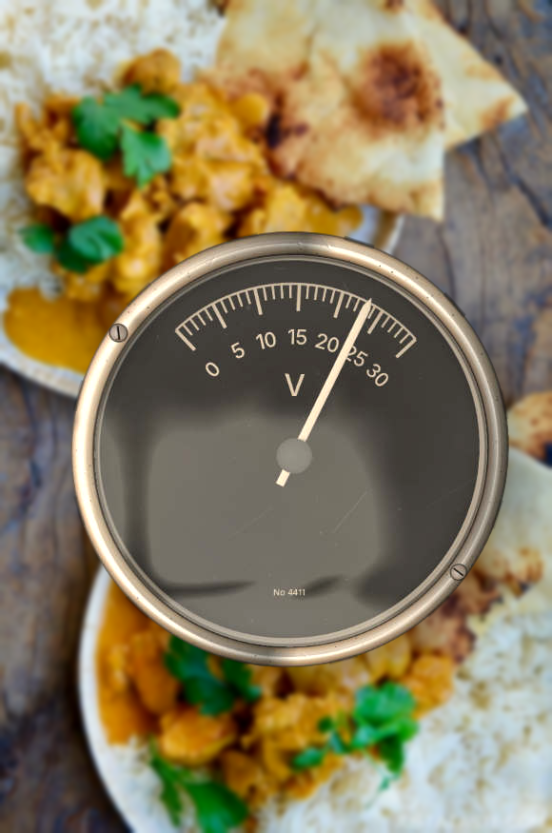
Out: 23 V
